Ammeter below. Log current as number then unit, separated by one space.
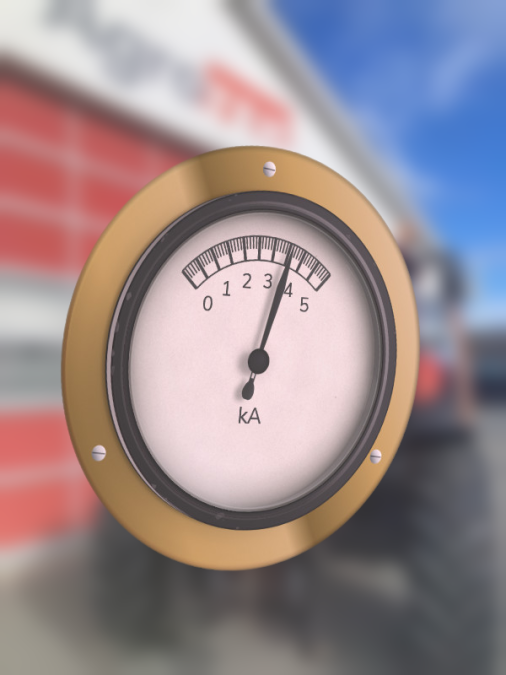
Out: 3.5 kA
